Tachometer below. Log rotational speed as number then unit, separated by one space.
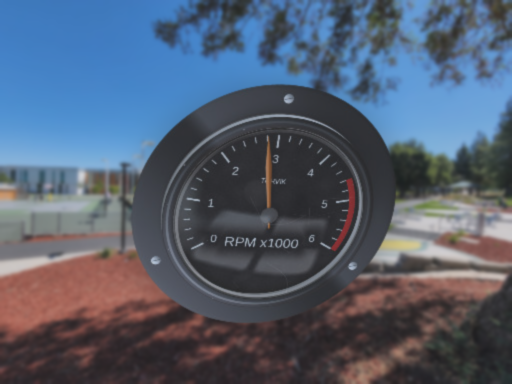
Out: 2800 rpm
